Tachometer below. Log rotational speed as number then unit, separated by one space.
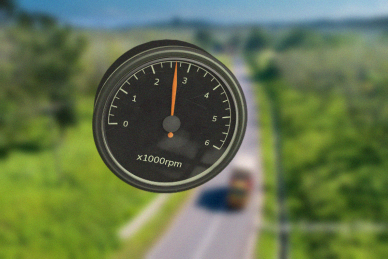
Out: 2625 rpm
